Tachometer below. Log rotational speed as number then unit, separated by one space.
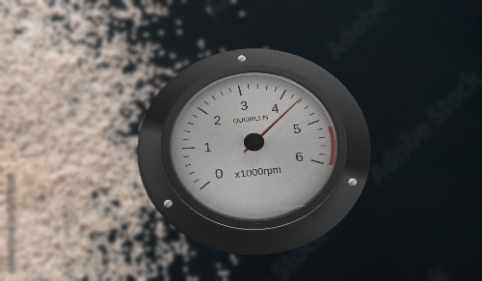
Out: 4400 rpm
